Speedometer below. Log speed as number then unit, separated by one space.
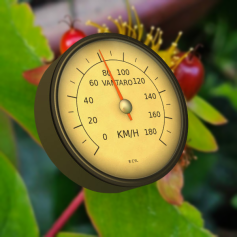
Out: 80 km/h
